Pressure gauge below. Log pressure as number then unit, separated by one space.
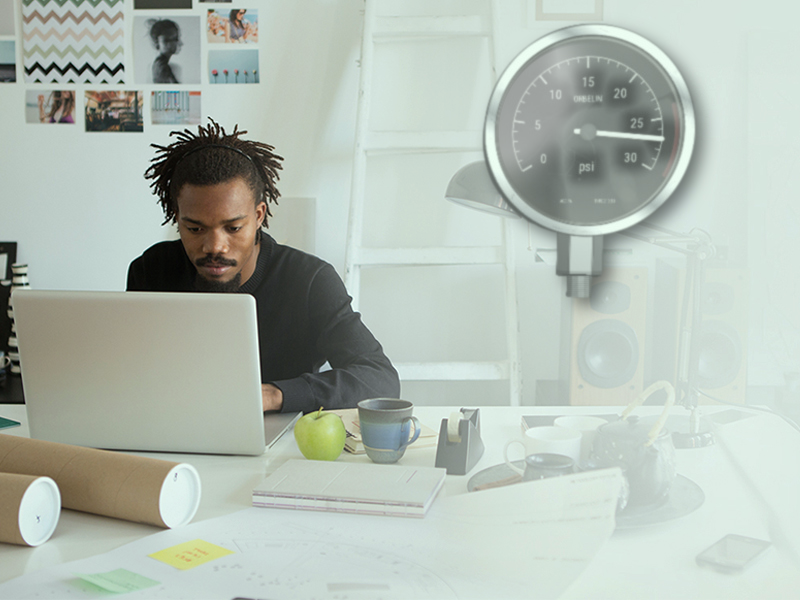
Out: 27 psi
